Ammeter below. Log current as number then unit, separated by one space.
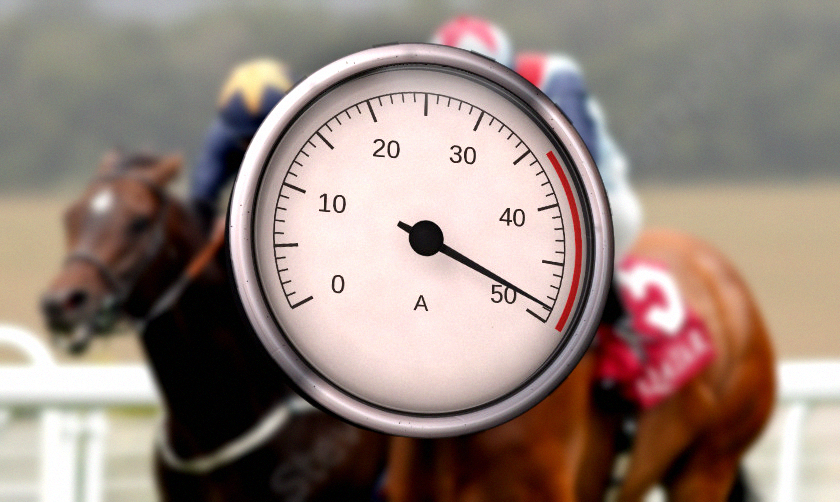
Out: 49 A
